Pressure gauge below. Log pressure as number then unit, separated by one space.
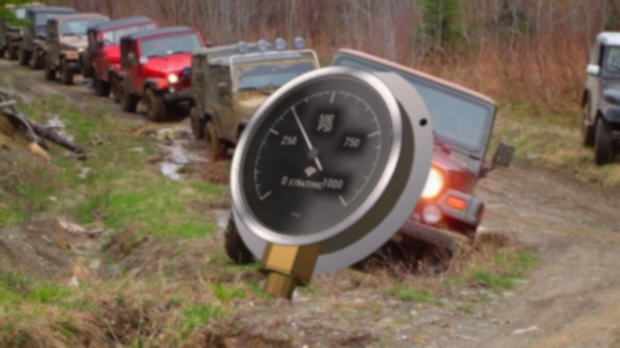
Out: 350 psi
